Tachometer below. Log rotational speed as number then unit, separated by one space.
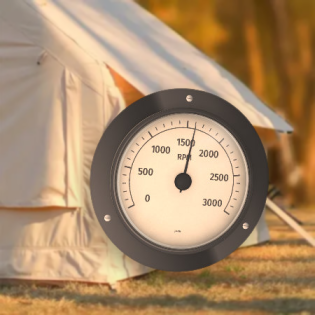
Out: 1600 rpm
